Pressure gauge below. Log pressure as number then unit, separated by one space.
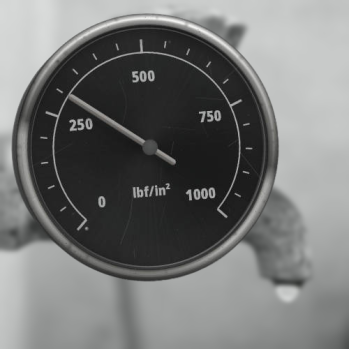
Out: 300 psi
